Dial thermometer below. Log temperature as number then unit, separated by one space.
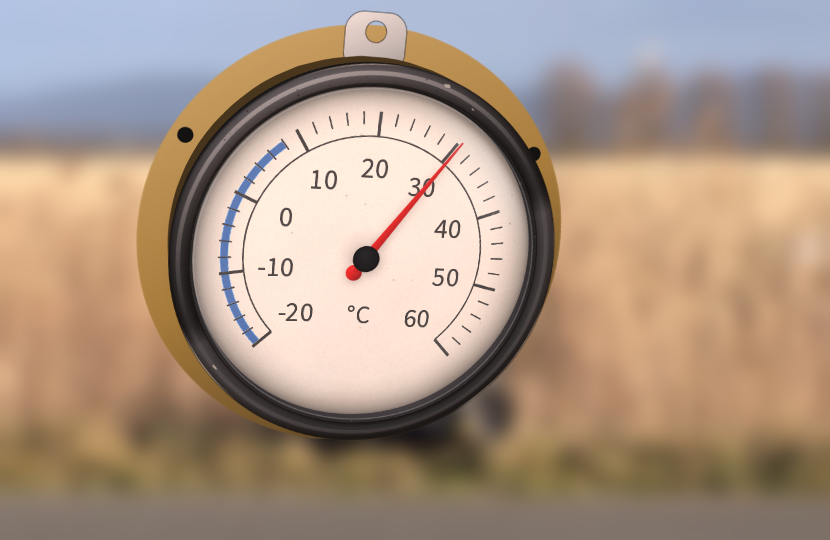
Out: 30 °C
